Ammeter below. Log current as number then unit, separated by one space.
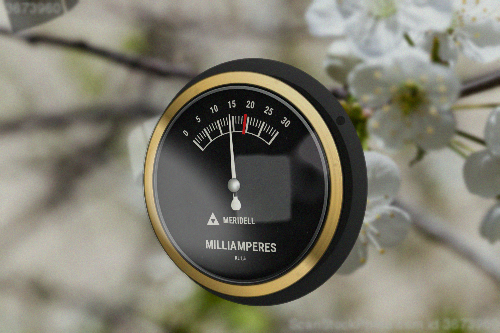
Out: 15 mA
